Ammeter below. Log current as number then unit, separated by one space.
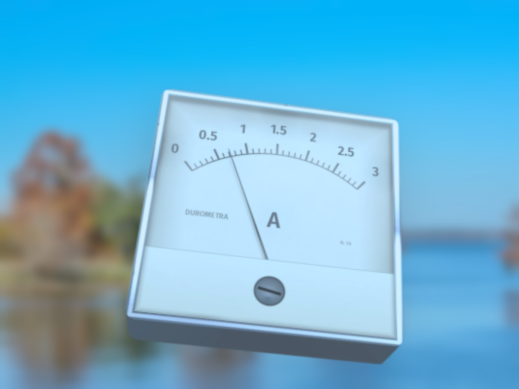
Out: 0.7 A
